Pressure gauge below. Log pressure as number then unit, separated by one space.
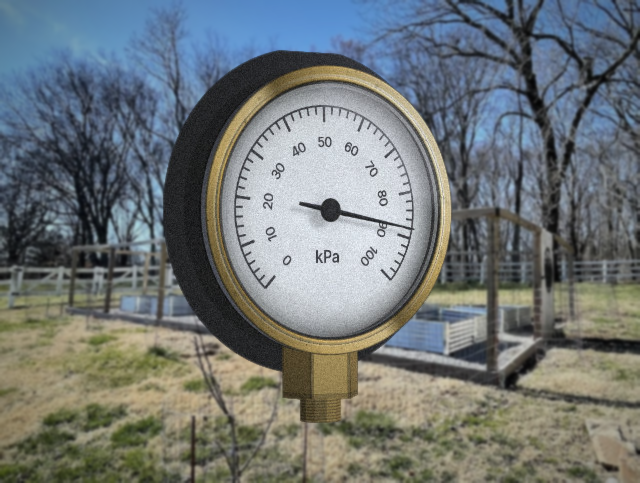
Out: 88 kPa
